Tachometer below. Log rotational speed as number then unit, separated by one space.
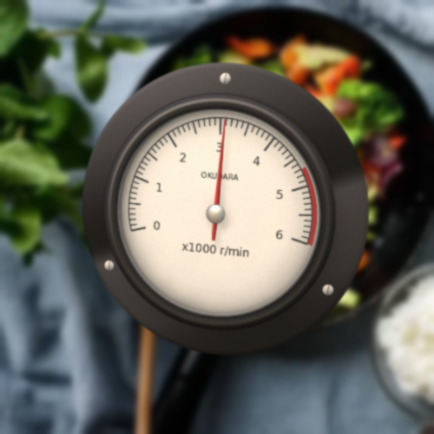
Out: 3100 rpm
